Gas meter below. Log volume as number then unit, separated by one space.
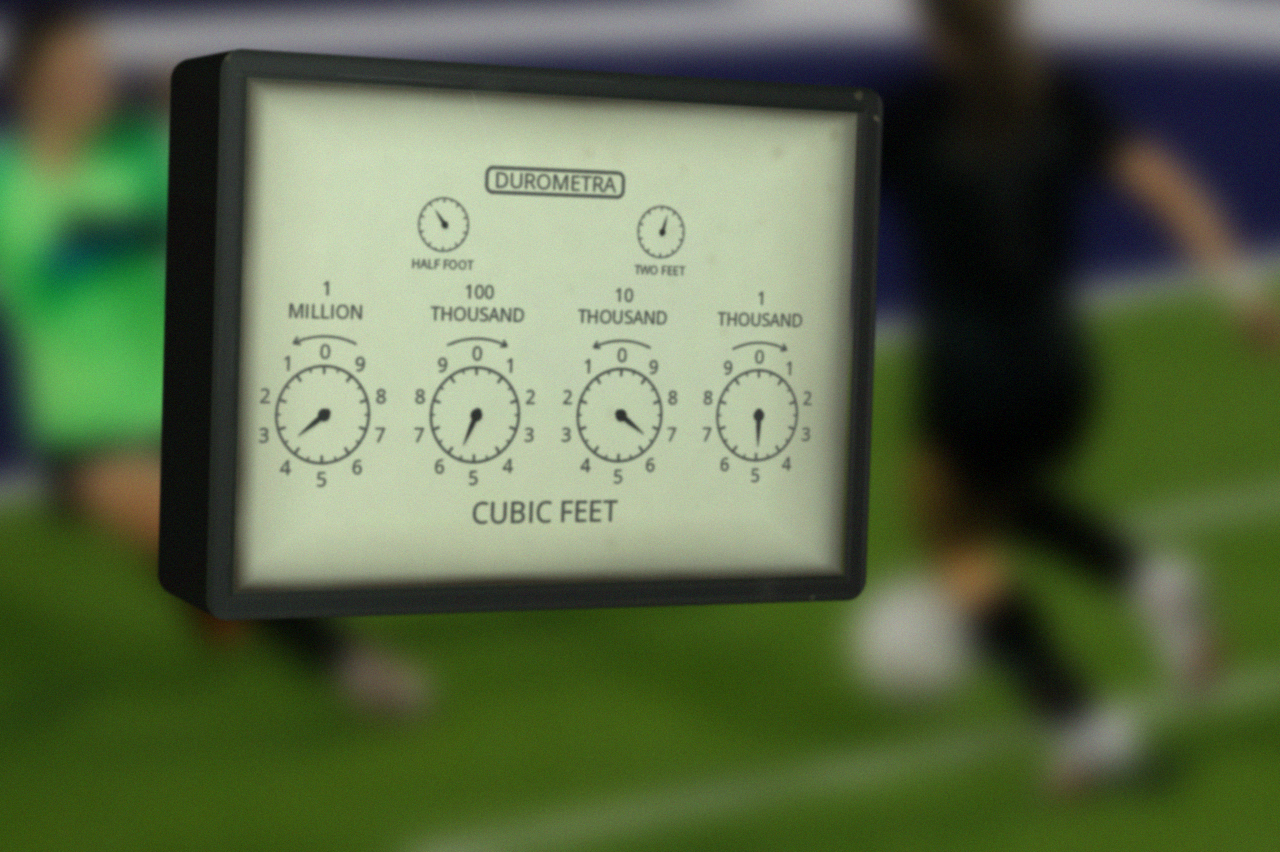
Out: 356500 ft³
